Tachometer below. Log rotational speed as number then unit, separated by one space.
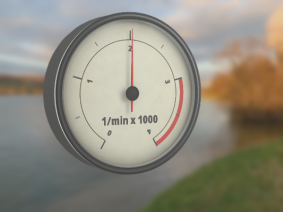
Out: 2000 rpm
